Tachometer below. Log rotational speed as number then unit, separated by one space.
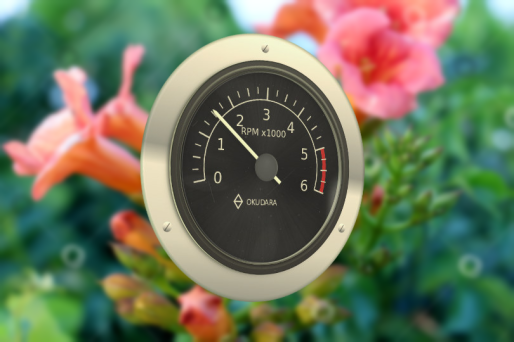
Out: 1500 rpm
